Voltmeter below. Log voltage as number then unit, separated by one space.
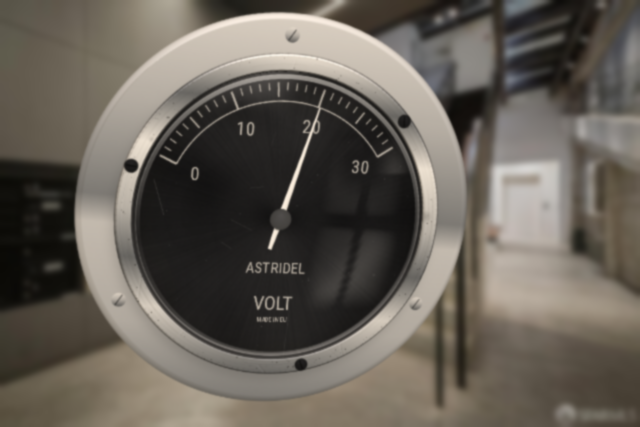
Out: 20 V
